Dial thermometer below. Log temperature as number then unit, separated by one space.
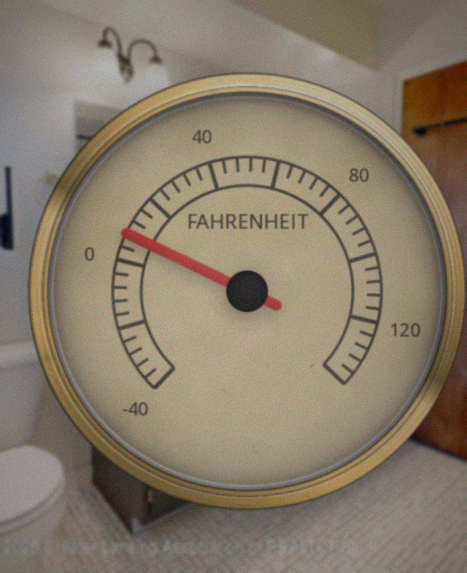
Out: 8 °F
